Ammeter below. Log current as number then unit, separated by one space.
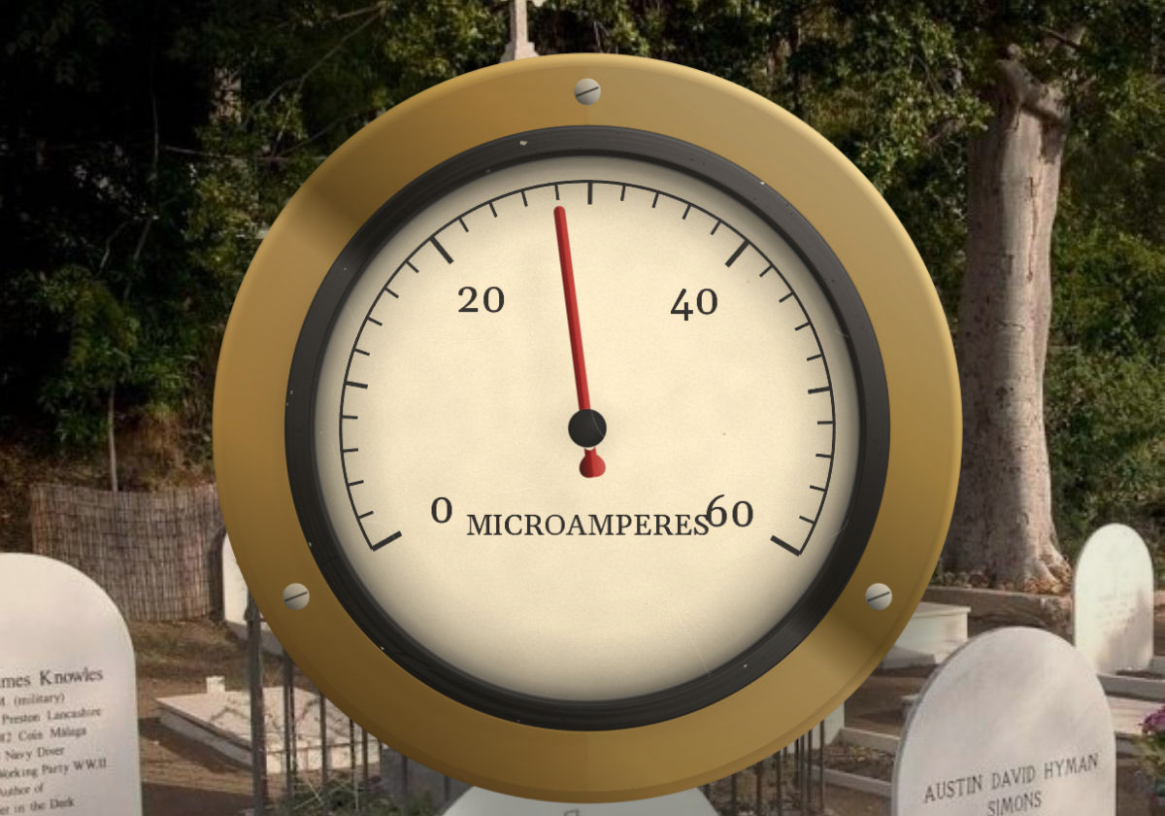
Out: 28 µA
